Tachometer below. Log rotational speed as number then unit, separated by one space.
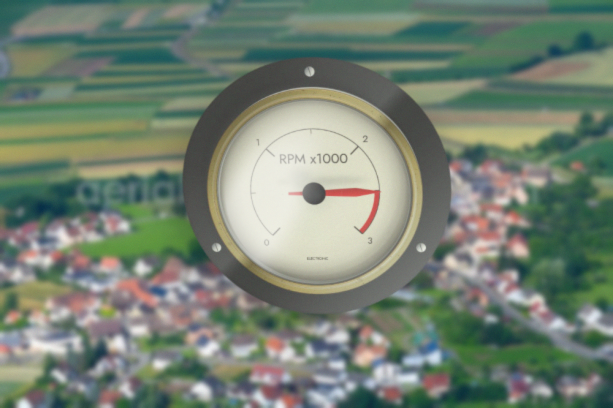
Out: 2500 rpm
